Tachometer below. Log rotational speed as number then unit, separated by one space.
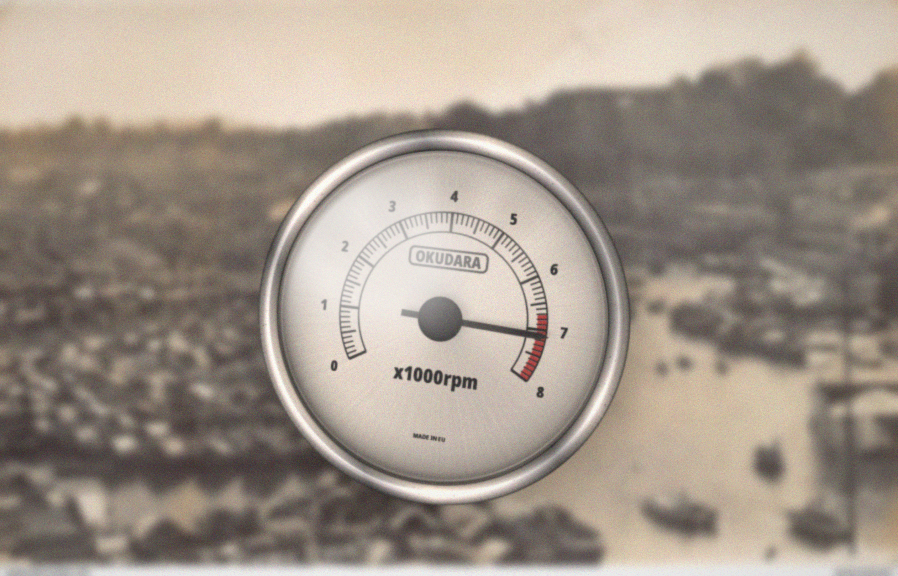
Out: 7100 rpm
